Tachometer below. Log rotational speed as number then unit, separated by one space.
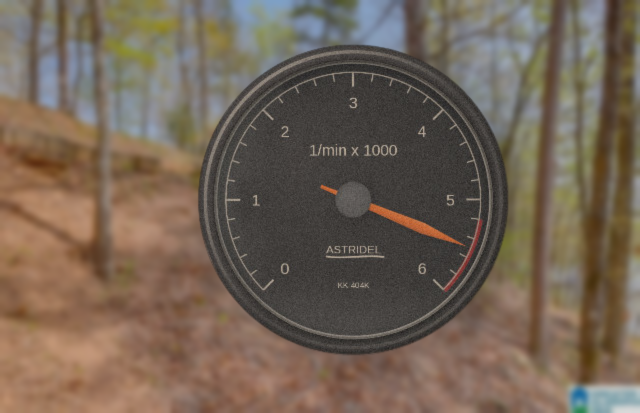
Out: 5500 rpm
